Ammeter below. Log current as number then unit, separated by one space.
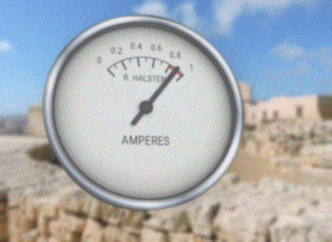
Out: 0.9 A
